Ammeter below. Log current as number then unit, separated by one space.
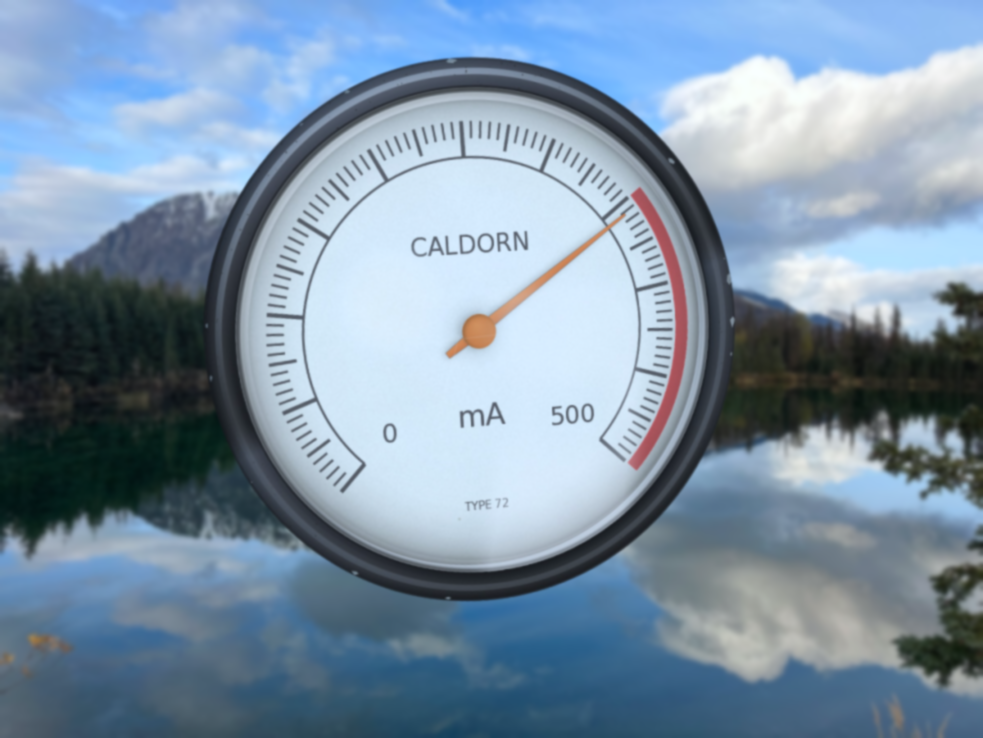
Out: 355 mA
